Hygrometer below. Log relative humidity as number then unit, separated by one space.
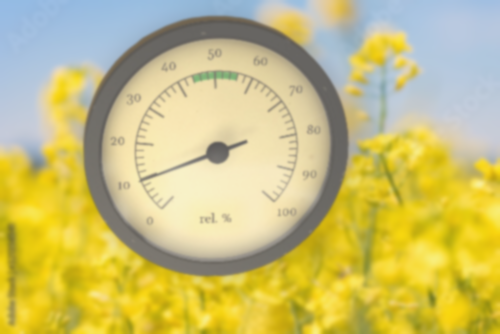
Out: 10 %
